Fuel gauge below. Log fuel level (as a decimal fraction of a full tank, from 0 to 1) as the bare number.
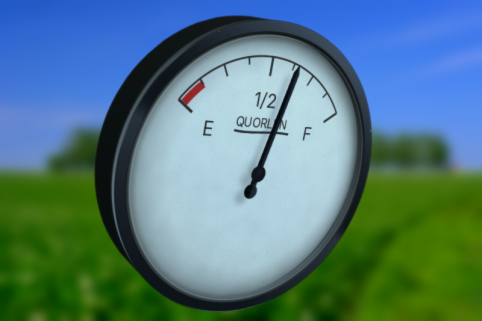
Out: 0.625
